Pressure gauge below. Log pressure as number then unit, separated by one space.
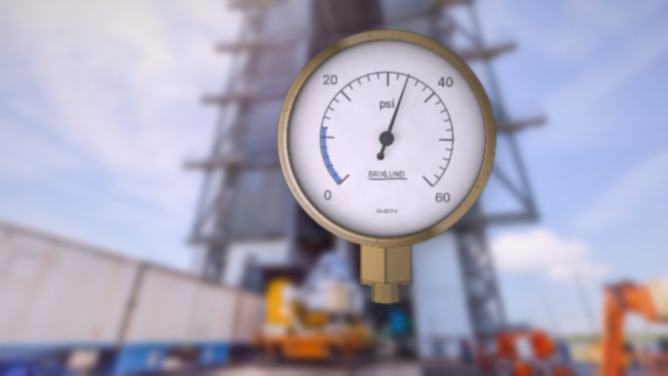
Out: 34 psi
